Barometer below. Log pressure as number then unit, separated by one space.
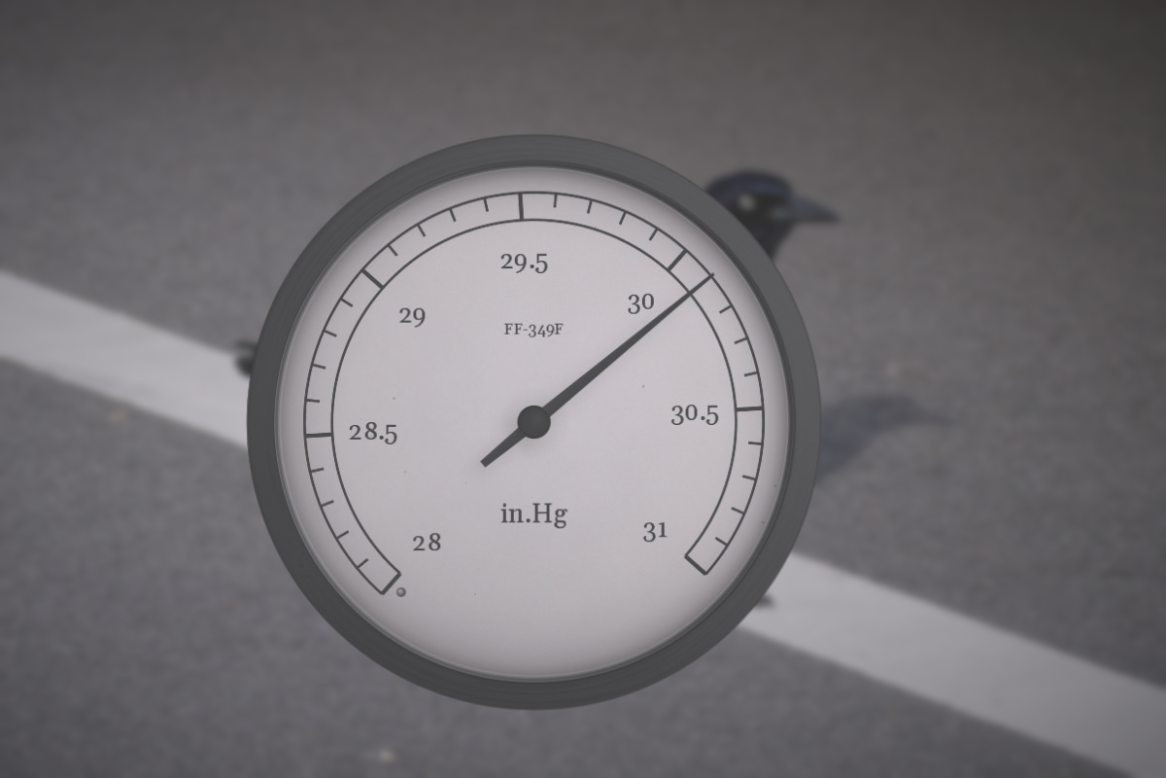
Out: 30.1 inHg
